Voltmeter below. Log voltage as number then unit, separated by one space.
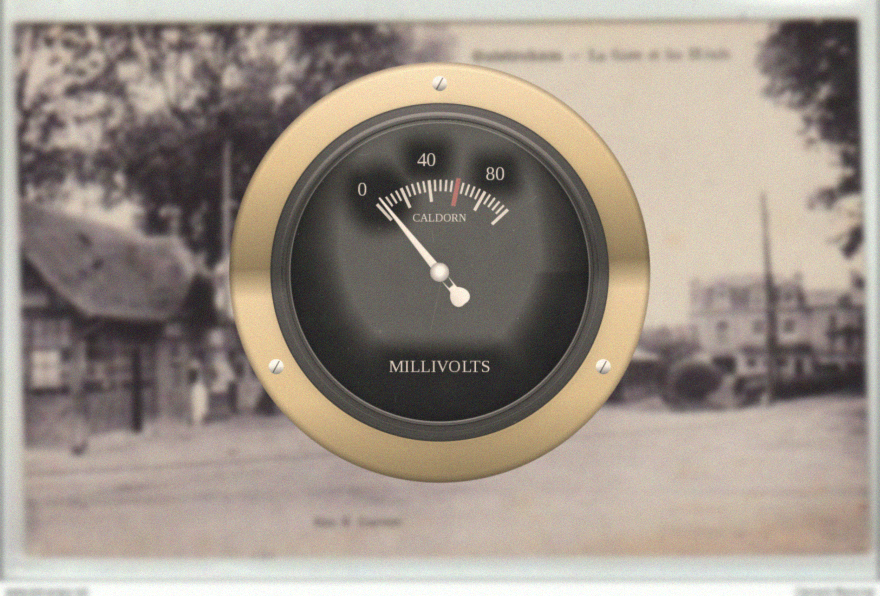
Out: 4 mV
